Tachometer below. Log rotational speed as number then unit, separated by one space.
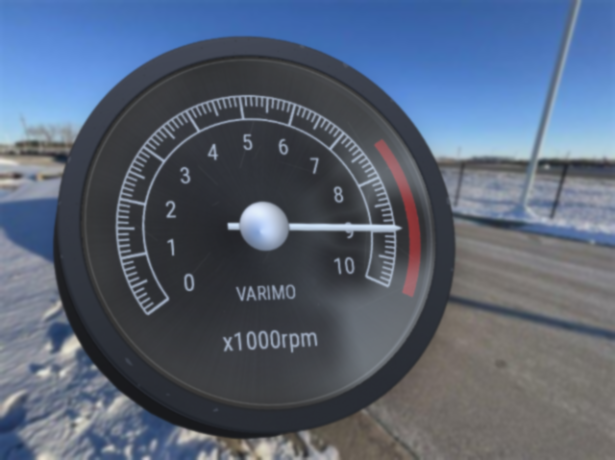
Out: 9000 rpm
